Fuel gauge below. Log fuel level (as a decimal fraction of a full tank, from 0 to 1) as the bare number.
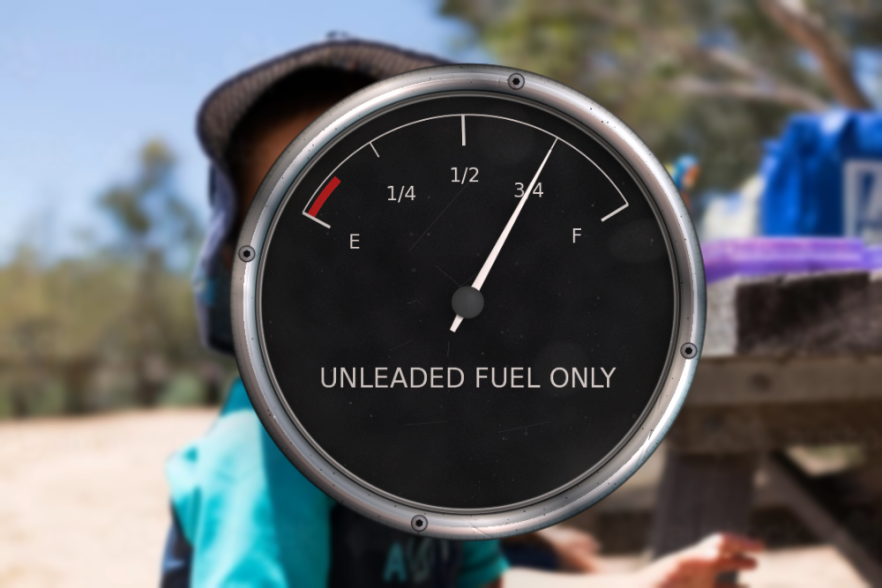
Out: 0.75
